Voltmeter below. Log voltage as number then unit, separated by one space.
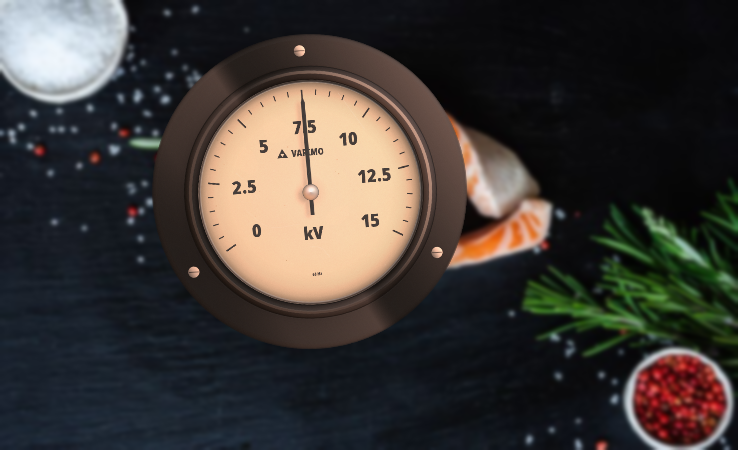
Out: 7.5 kV
